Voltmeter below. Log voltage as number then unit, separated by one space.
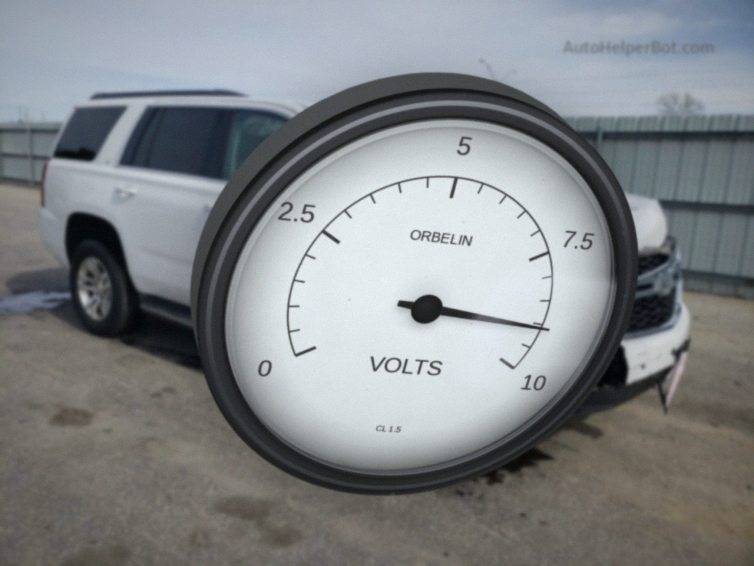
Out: 9 V
